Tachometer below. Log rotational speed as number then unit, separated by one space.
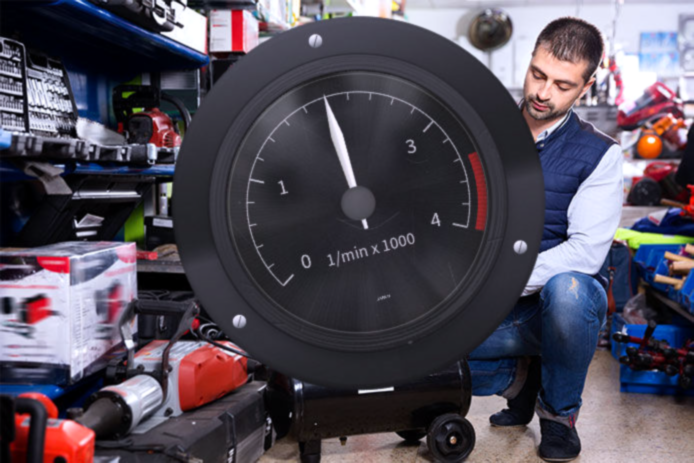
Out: 2000 rpm
